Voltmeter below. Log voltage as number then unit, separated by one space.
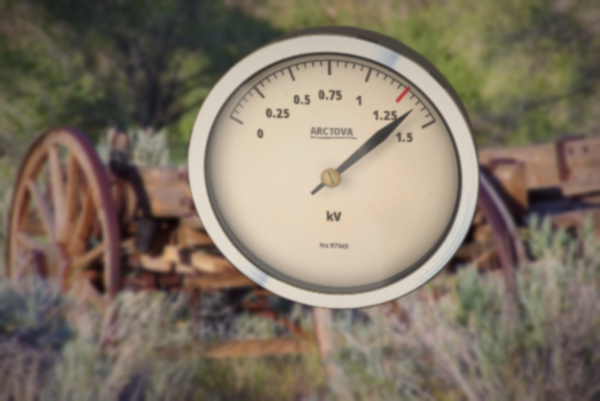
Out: 1.35 kV
